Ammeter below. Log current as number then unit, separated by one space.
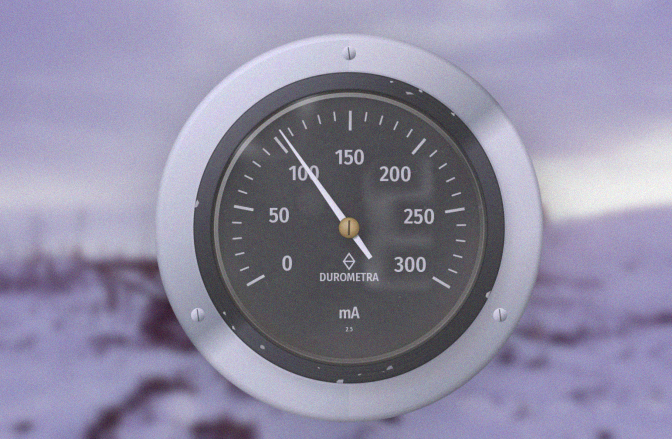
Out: 105 mA
